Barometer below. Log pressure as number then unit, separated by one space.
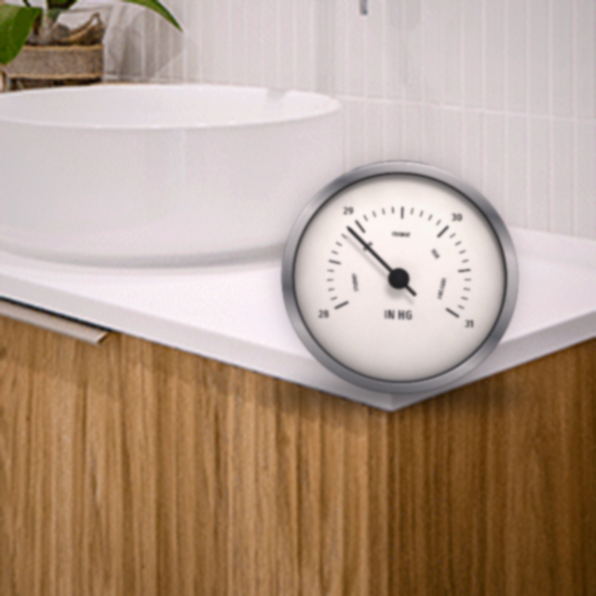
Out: 28.9 inHg
